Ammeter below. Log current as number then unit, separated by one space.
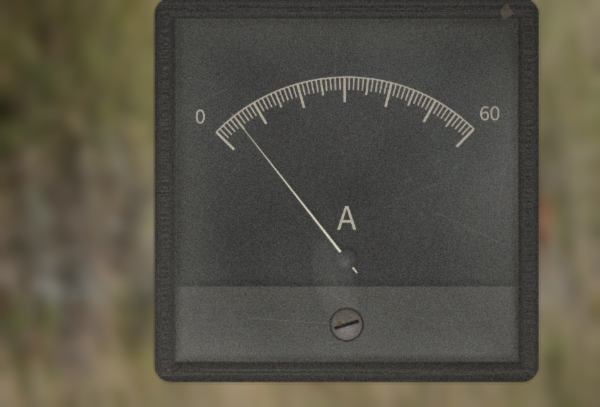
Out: 5 A
